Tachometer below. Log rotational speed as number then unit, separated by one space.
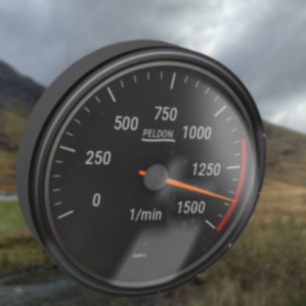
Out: 1375 rpm
